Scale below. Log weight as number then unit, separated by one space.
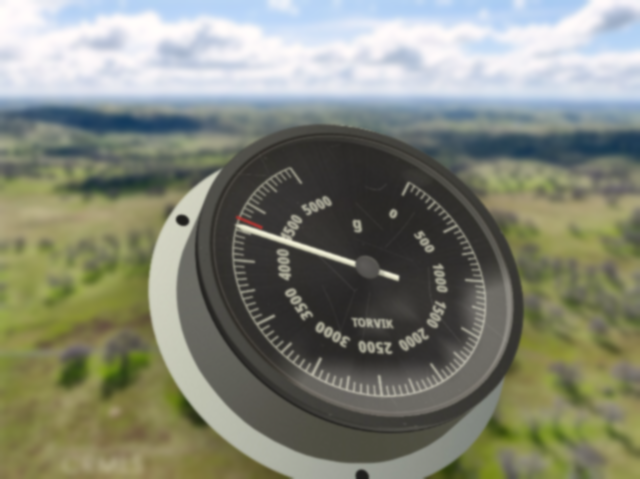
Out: 4250 g
